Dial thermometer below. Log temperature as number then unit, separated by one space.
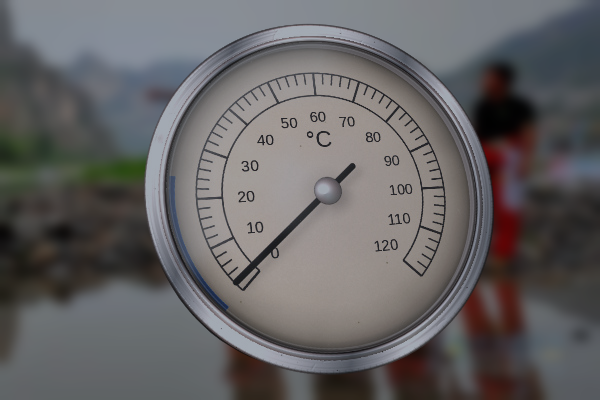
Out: 2 °C
